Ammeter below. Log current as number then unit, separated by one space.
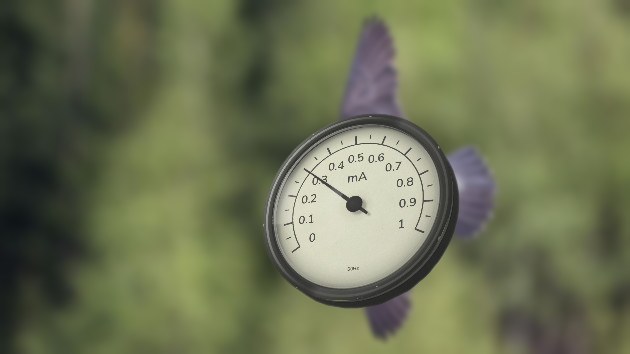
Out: 0.3 mA
